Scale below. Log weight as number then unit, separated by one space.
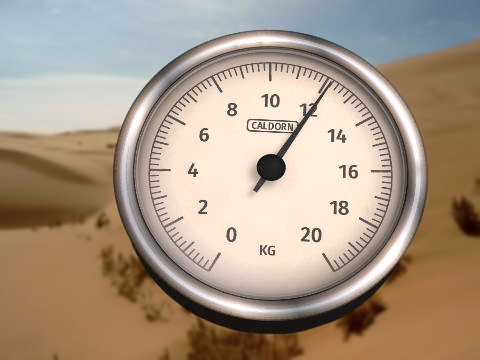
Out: 12.2 kg
